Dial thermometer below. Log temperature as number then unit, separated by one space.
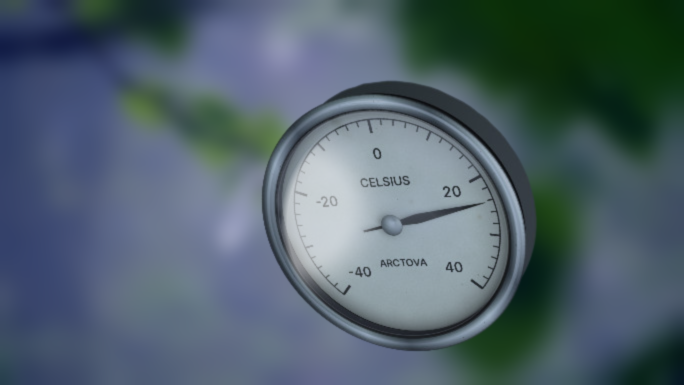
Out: 24 °C
